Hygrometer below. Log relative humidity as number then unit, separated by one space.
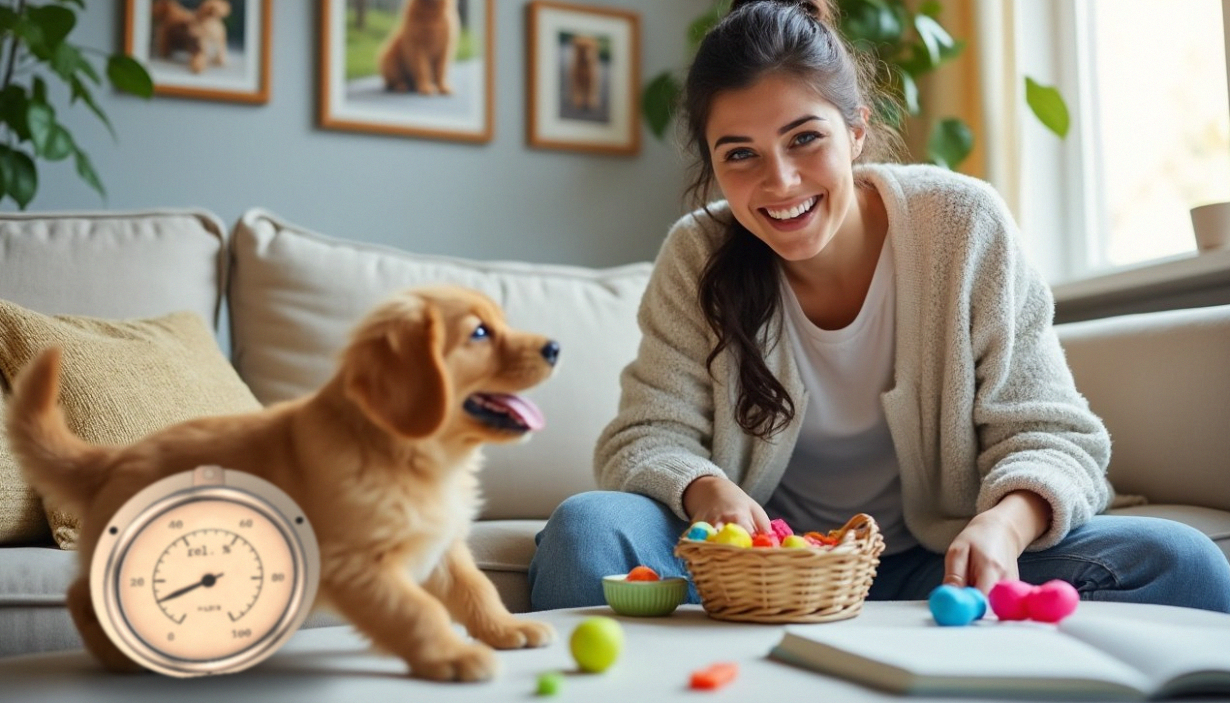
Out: 12 %
